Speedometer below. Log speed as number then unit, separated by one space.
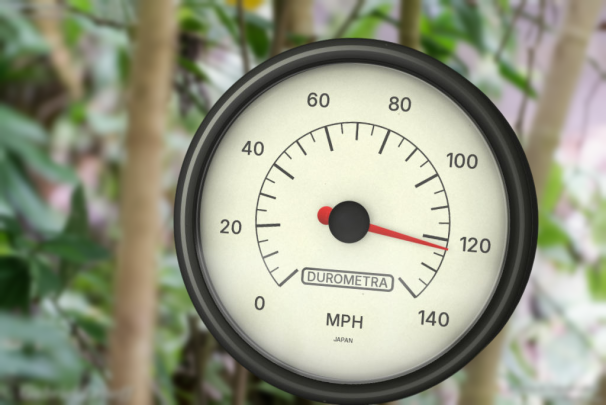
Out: 122.5 mph
